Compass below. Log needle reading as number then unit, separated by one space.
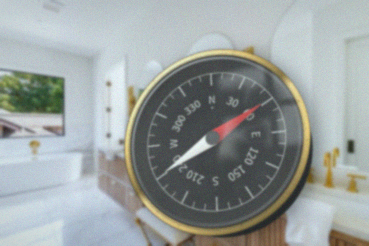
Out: 60 °
